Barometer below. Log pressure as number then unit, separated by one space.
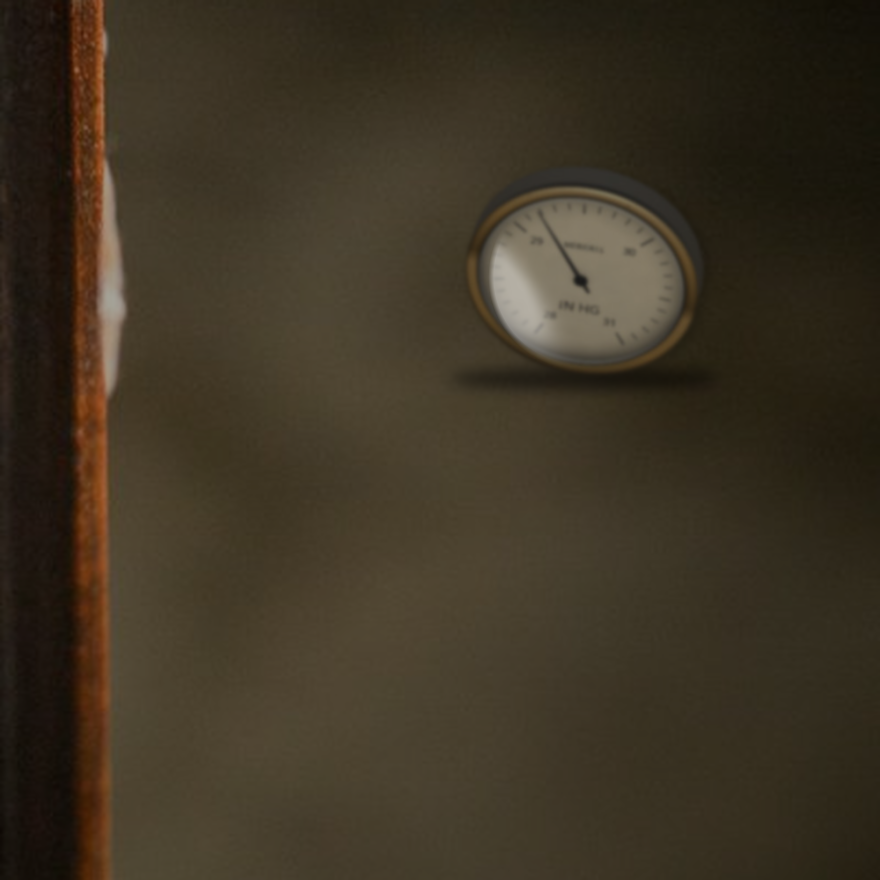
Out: 29.2 inHg
